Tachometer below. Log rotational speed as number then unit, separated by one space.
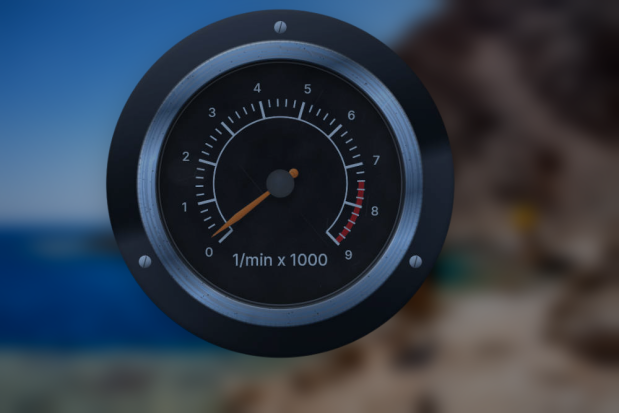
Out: 200 rpm
